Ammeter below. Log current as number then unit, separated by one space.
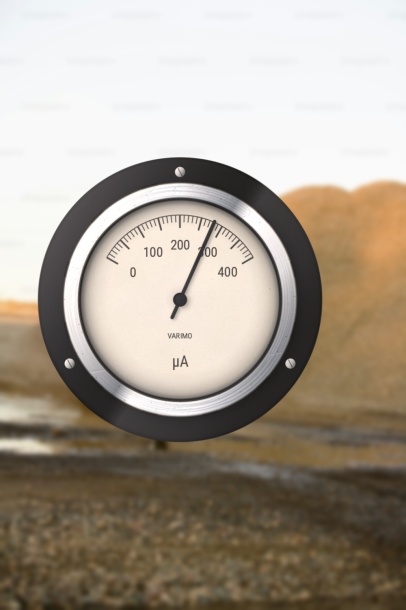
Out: 280 µA
